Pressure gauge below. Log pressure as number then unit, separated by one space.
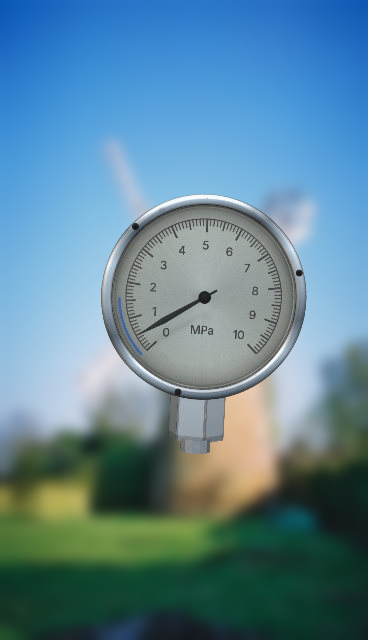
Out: 0.5 MPa
